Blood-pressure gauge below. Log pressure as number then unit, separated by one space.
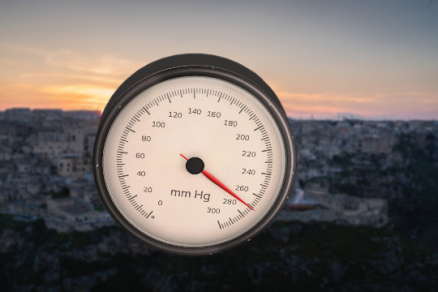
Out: 270 mmHg
